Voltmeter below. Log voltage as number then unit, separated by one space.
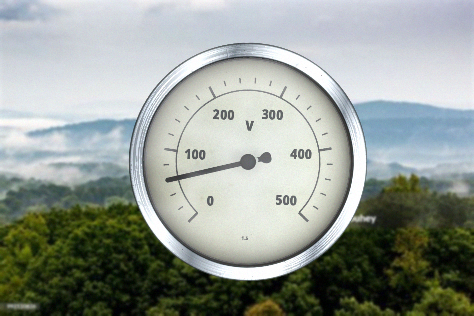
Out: 60 V
